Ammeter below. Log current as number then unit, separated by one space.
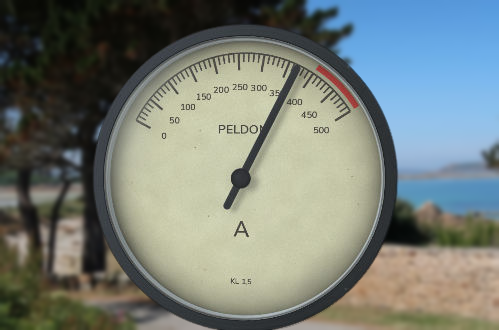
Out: 370 A
